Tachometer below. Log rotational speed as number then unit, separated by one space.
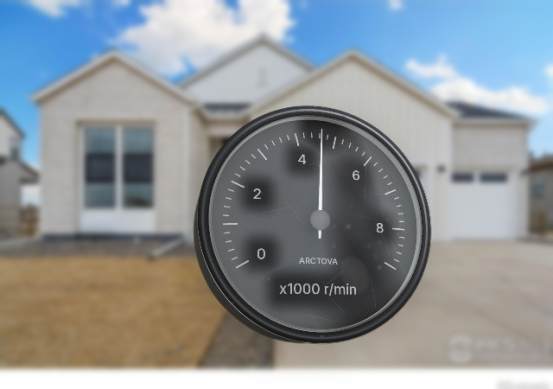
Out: 4600 rpm
